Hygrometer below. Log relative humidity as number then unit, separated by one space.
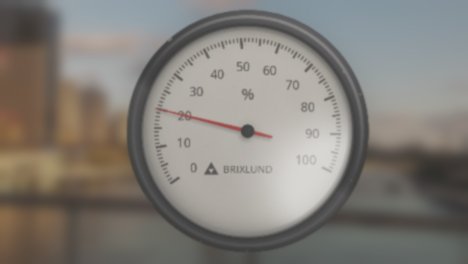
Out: 20 %
